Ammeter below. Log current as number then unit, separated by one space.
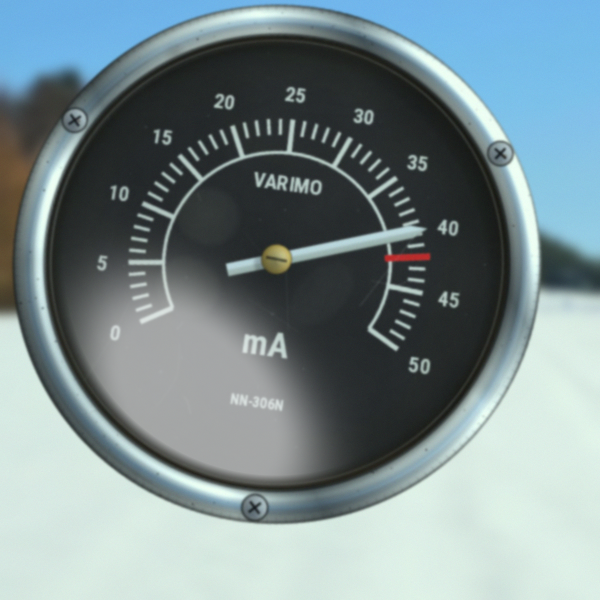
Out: 40 mA
